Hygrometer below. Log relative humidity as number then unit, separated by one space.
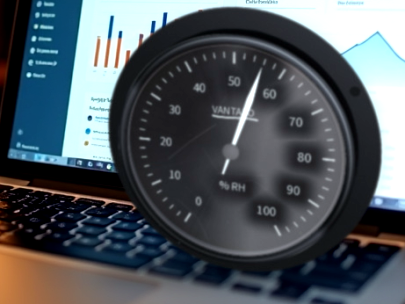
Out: 56 %
